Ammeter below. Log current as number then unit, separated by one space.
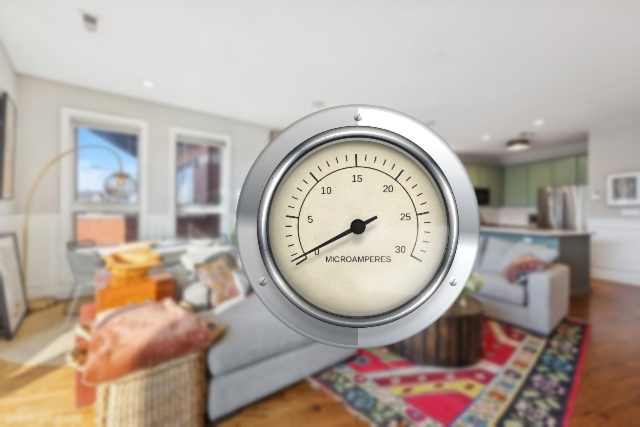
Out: 0.5 µA
